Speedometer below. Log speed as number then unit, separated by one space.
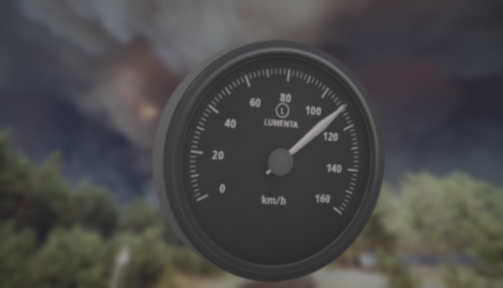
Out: 110 km/h
